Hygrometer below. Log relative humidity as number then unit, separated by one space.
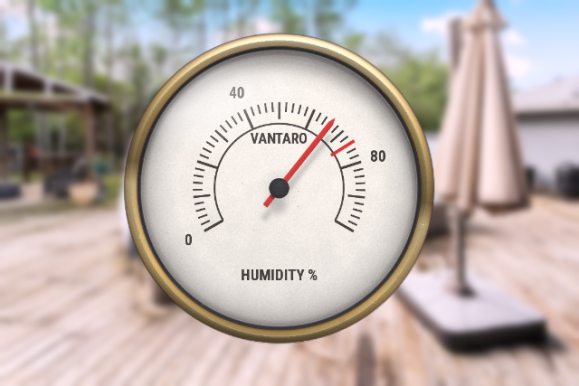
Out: 66 %
